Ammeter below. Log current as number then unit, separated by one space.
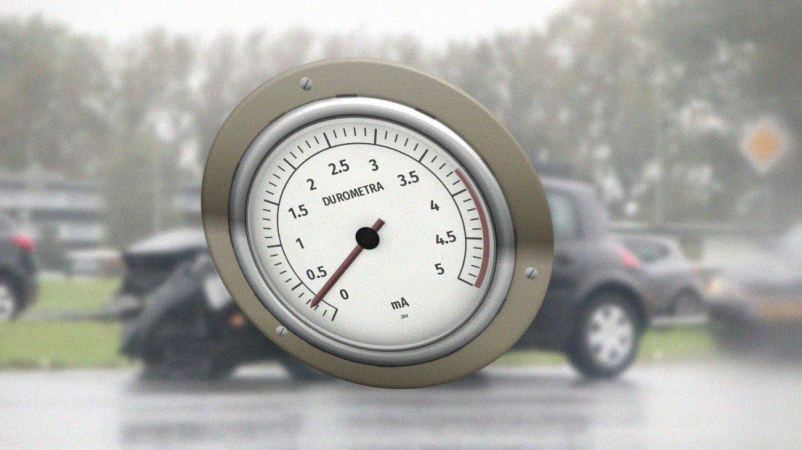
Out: 0.25 mA
